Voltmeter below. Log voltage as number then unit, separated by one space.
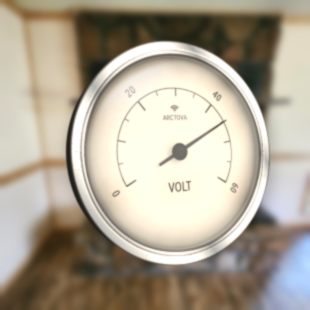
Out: 45 V
